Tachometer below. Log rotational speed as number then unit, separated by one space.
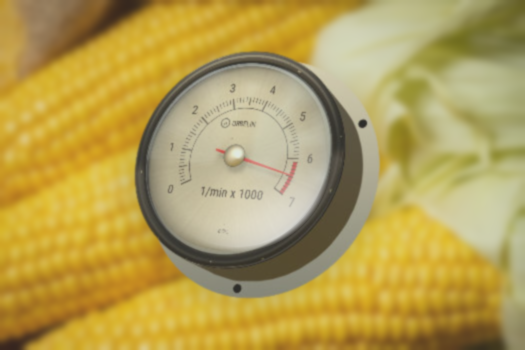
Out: 6500 rpm
